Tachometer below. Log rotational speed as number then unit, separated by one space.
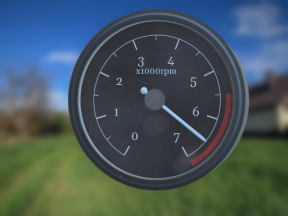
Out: 6500 rpm
